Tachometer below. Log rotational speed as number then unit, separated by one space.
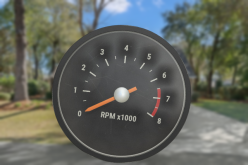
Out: 0 rpm
